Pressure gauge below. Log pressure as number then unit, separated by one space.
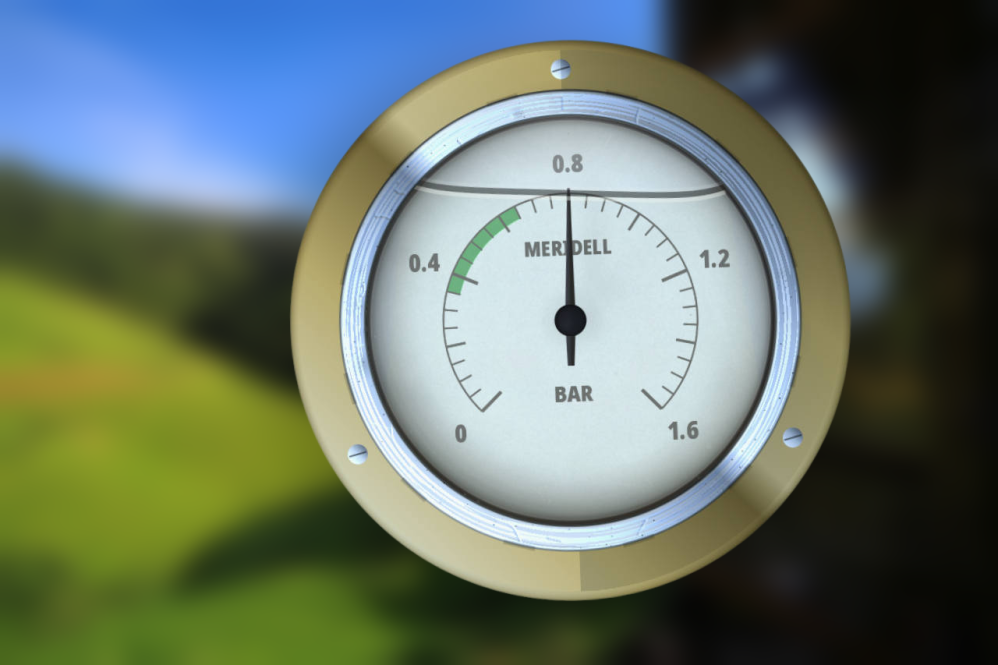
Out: 0.8 bar
